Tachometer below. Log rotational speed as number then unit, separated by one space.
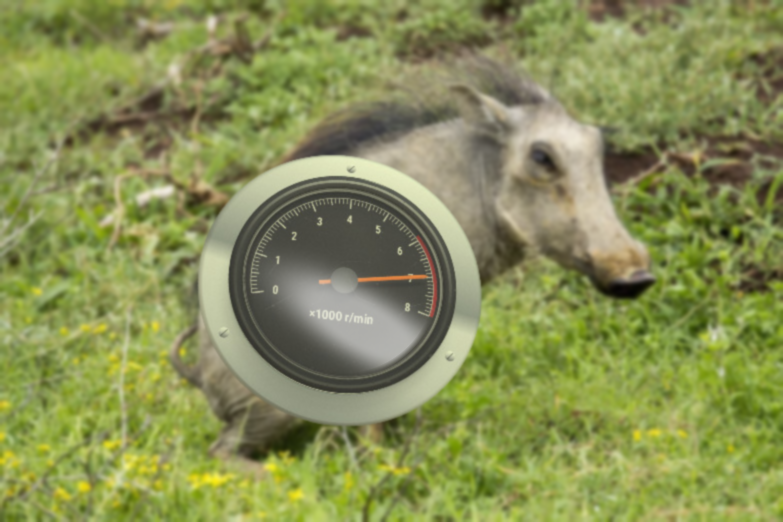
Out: 7000 rpm
